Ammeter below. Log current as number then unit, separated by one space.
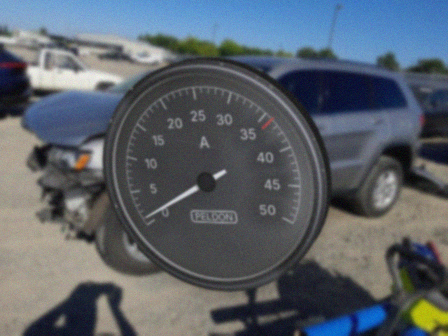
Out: 1 A
